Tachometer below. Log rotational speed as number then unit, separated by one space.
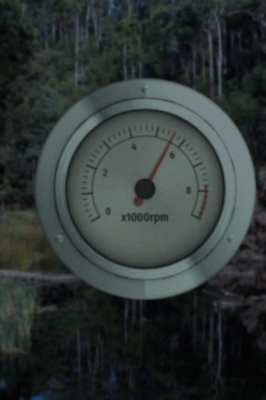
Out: 5600 rpm
